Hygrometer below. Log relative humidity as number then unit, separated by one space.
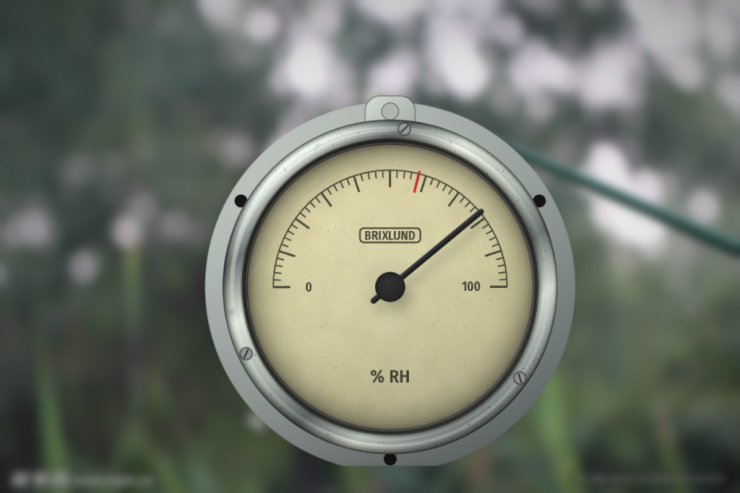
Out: 78 %
